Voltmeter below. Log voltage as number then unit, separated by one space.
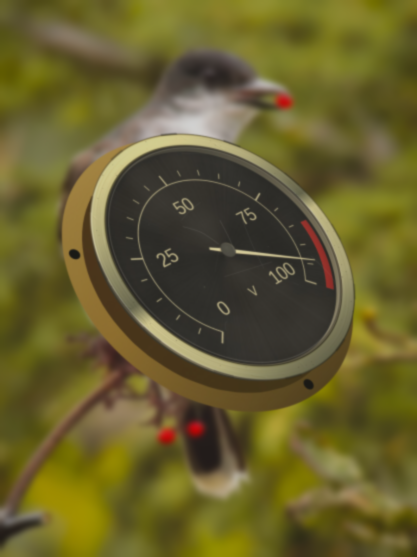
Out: 95 V
